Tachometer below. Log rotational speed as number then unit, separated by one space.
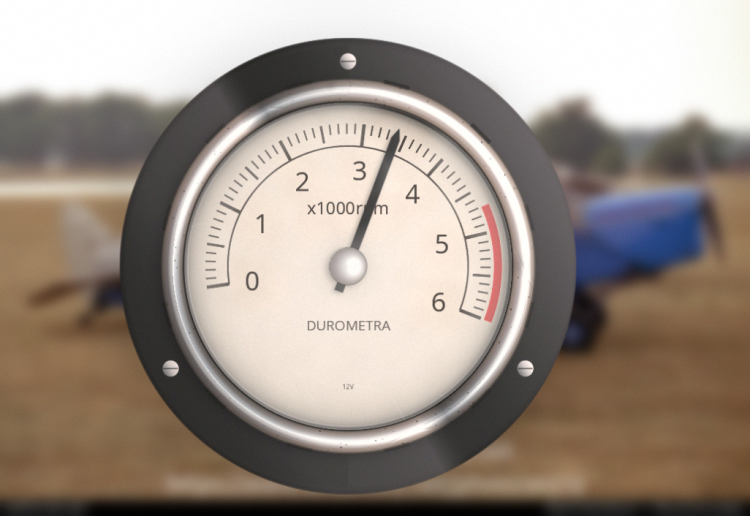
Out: 3400 rpm
